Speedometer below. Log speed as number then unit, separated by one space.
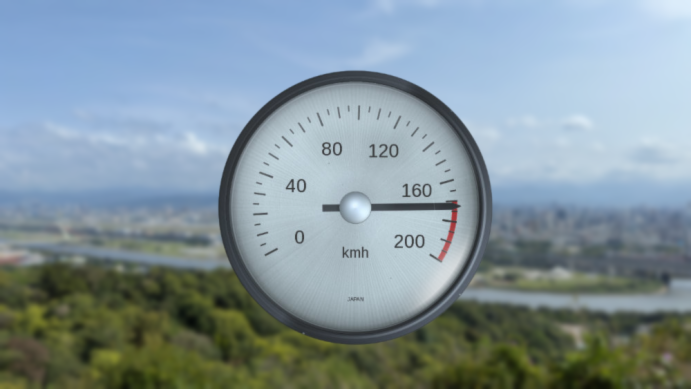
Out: 172.5 km/h
